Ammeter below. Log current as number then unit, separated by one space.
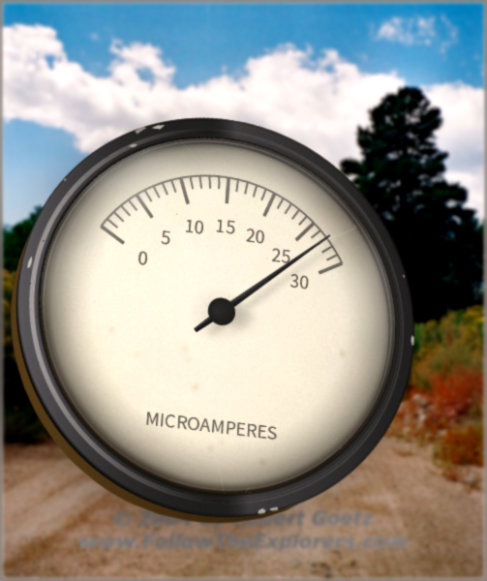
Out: 27 µA
